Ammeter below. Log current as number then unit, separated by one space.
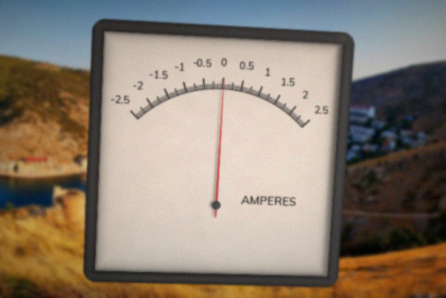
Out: 0 A
